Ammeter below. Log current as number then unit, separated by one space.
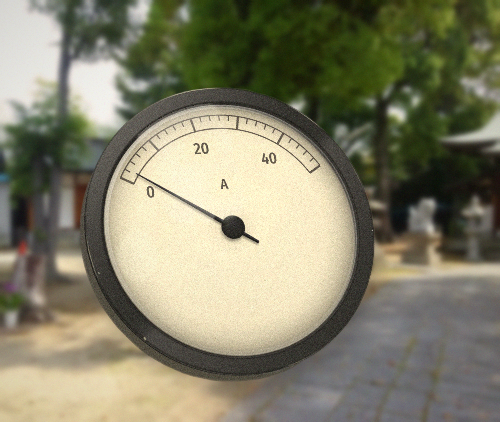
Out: 2 A
